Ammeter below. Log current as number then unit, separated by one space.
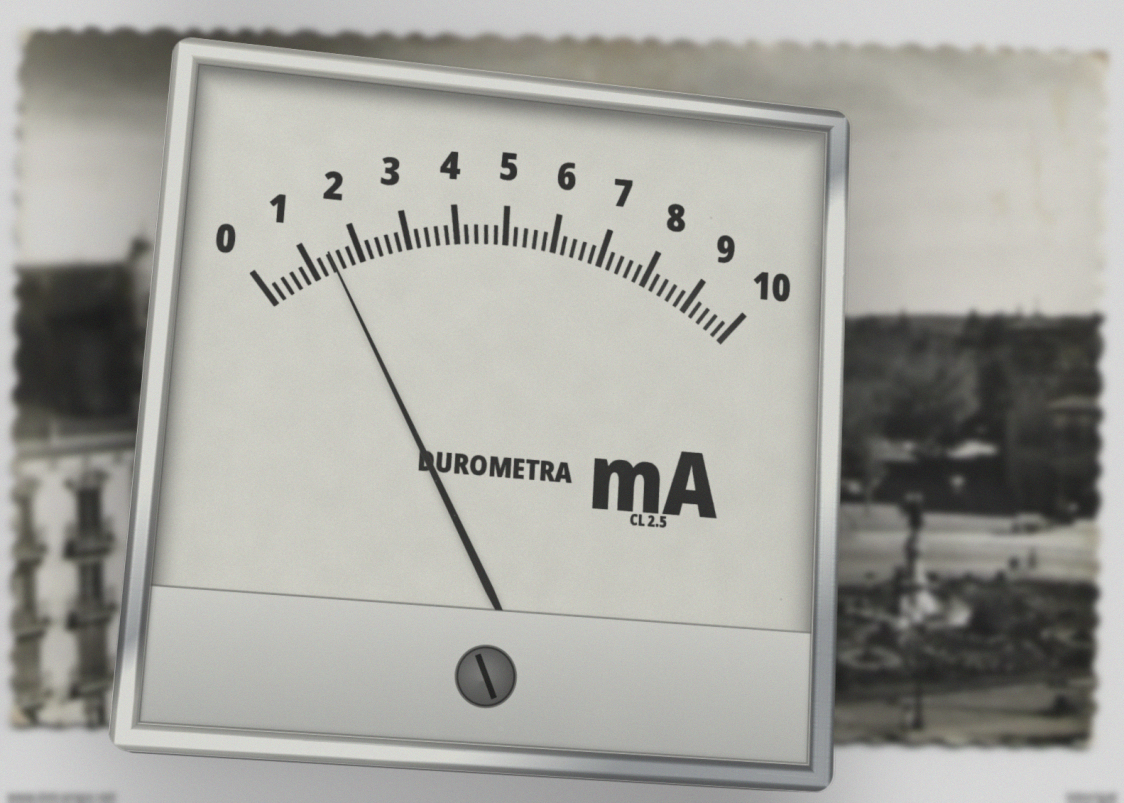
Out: 1.4 mA
